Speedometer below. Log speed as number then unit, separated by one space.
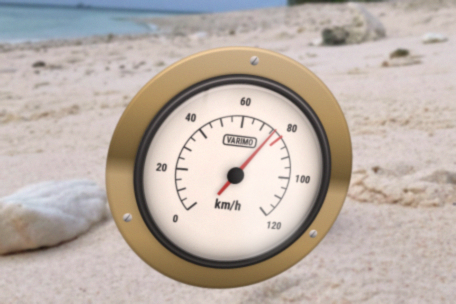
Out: 75 km/h
